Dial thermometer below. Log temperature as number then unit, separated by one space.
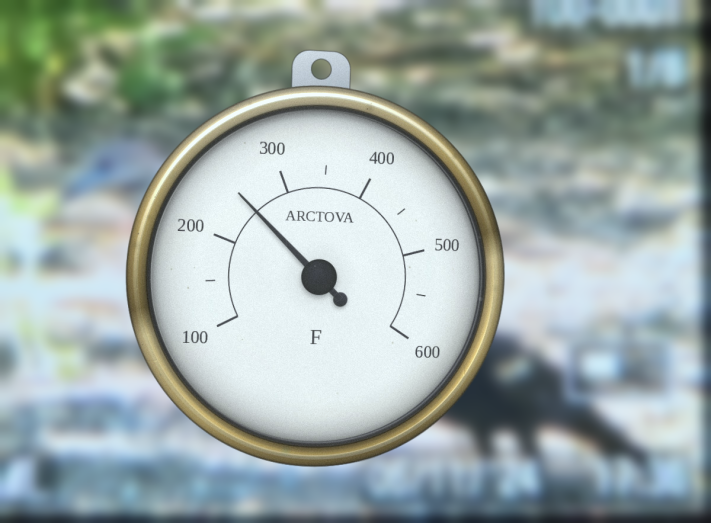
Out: 250 °F
